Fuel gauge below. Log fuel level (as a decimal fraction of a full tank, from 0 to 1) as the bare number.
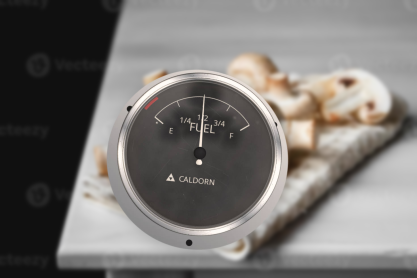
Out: 0.5
